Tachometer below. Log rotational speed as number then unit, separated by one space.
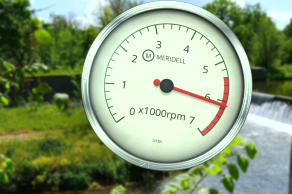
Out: 6100 rpm
